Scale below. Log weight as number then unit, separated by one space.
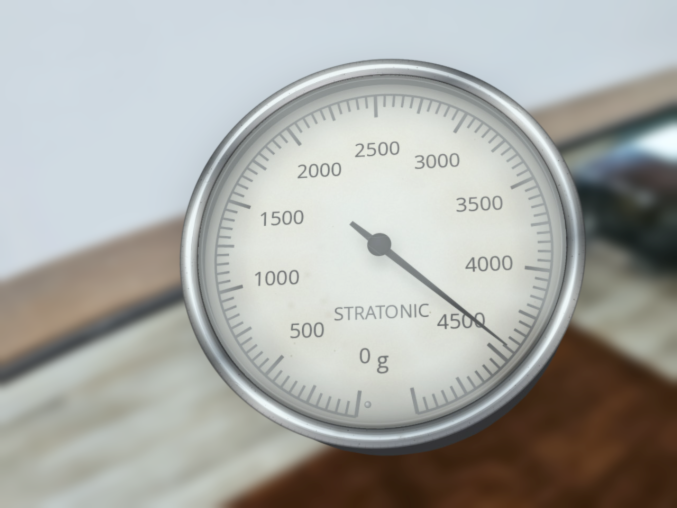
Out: 4450 g
